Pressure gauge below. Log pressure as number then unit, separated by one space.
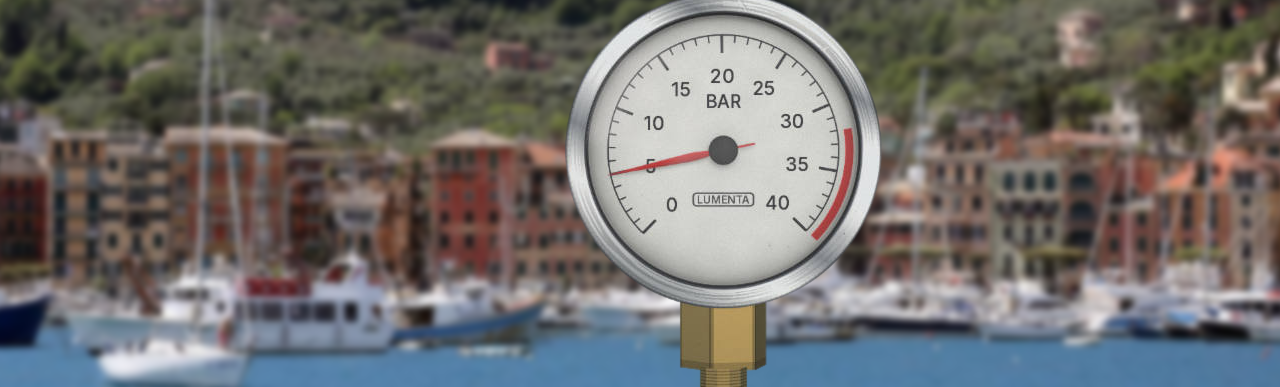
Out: 5 bar
